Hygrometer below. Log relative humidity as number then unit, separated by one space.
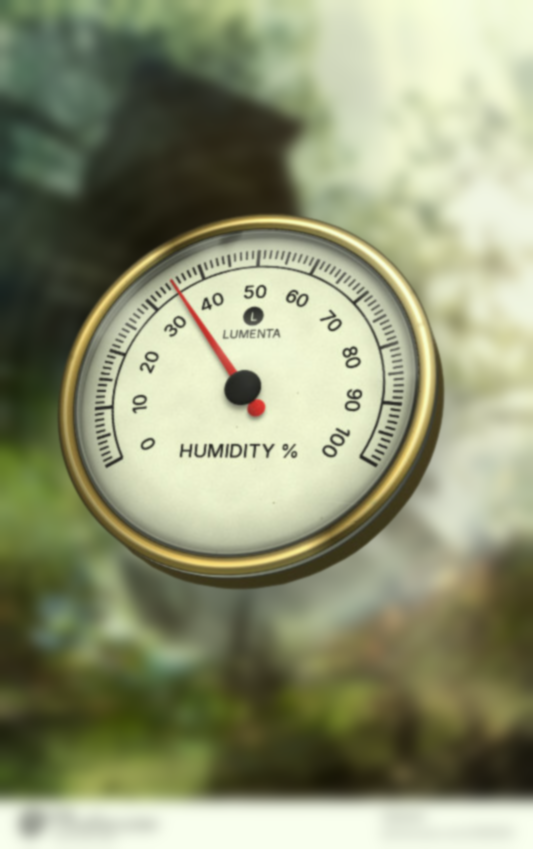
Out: 35 %
